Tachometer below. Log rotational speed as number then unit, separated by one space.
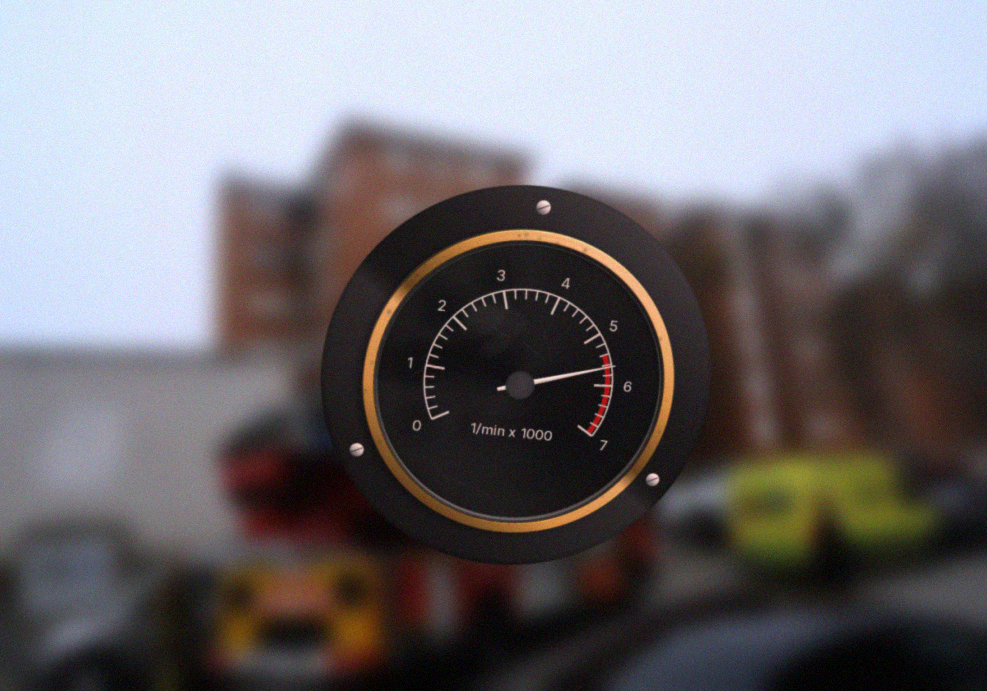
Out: 5600 rpm
